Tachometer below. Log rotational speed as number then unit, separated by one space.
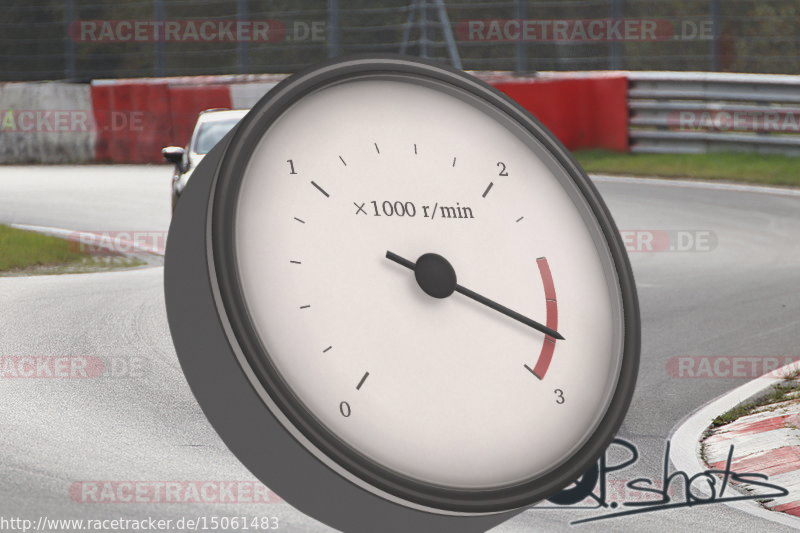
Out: 2800 rpm
